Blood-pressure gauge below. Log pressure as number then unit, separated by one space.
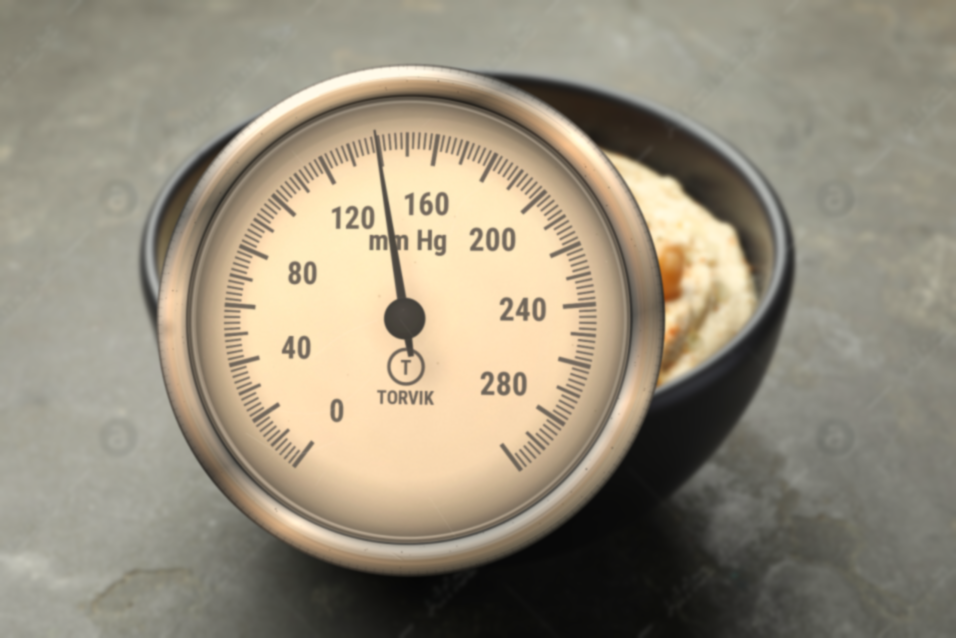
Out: 140 mmHg
